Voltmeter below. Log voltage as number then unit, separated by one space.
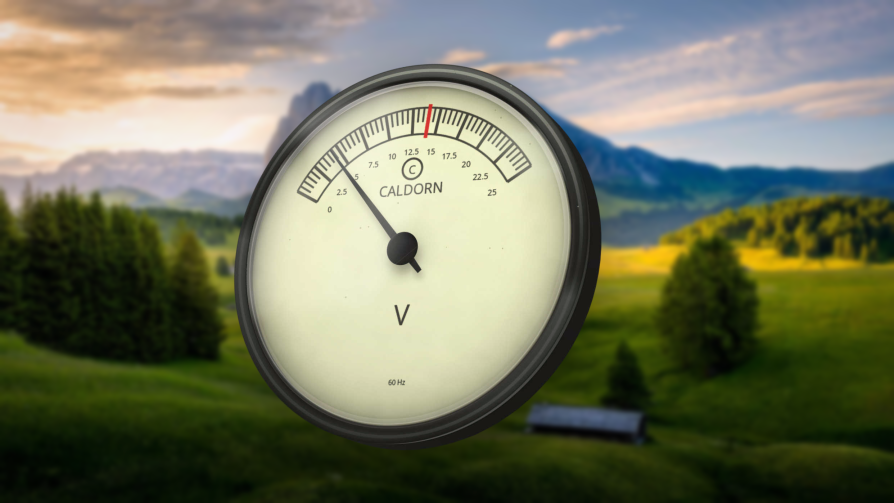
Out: 4.5 V
